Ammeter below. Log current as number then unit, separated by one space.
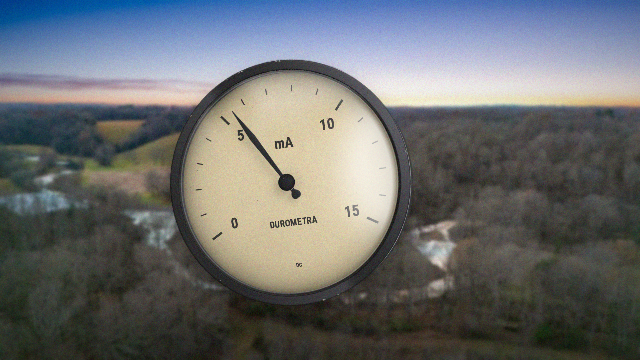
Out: 5.5 mA
